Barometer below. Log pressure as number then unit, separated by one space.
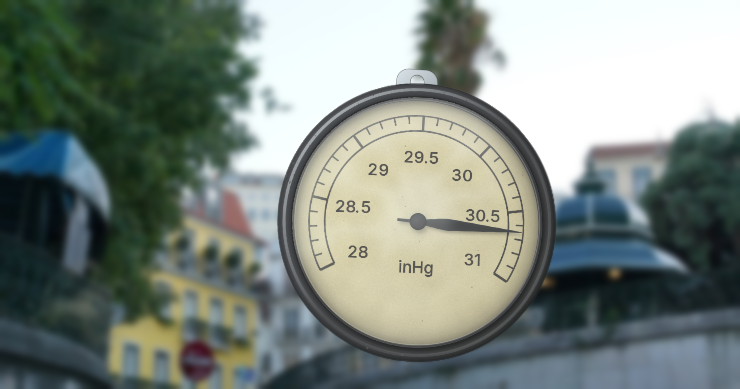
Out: 30.65 inHg
